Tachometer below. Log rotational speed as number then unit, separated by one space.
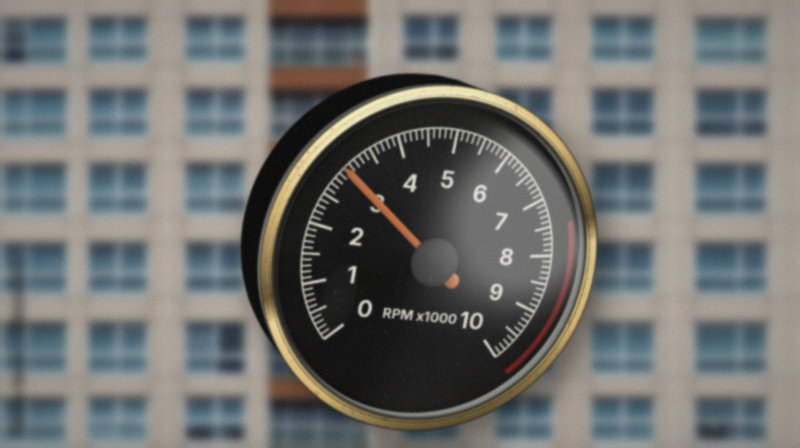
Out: 3000 rpm
